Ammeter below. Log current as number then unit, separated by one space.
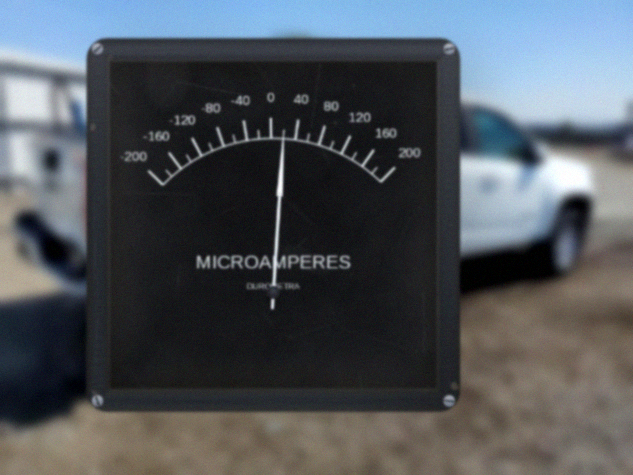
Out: 20 µA
